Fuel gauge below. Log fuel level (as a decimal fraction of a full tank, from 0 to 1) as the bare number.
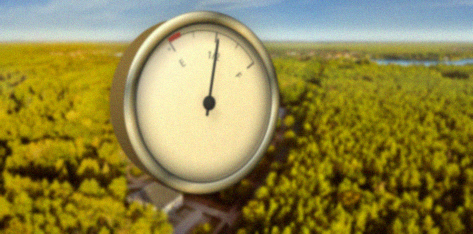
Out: 0.5
